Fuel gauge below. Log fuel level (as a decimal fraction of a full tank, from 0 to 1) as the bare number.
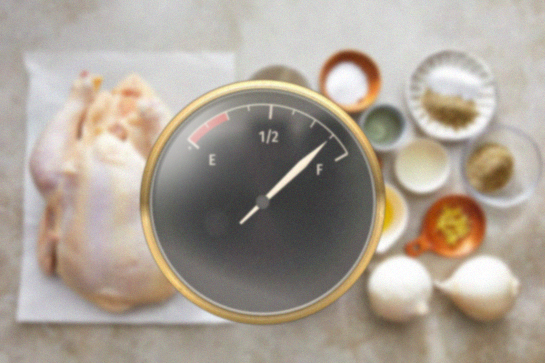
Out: 0.875
